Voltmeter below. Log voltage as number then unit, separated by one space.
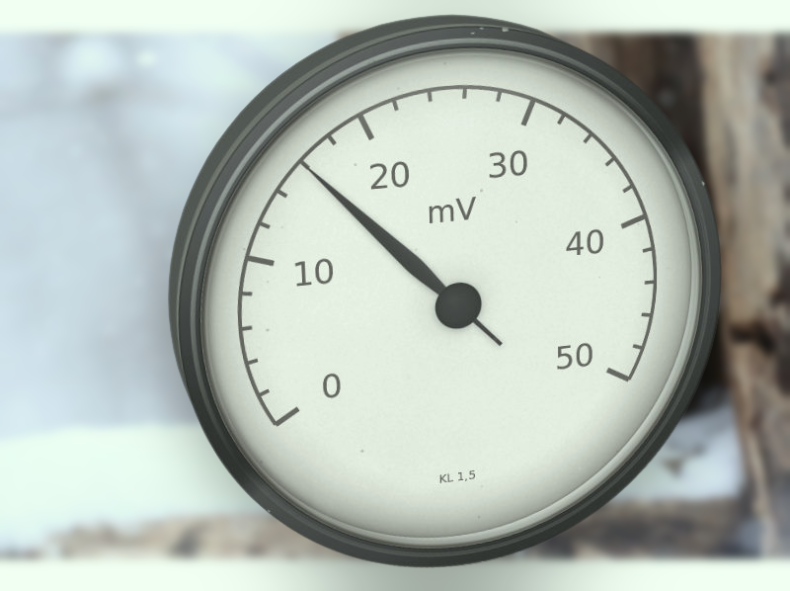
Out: 16 mV
